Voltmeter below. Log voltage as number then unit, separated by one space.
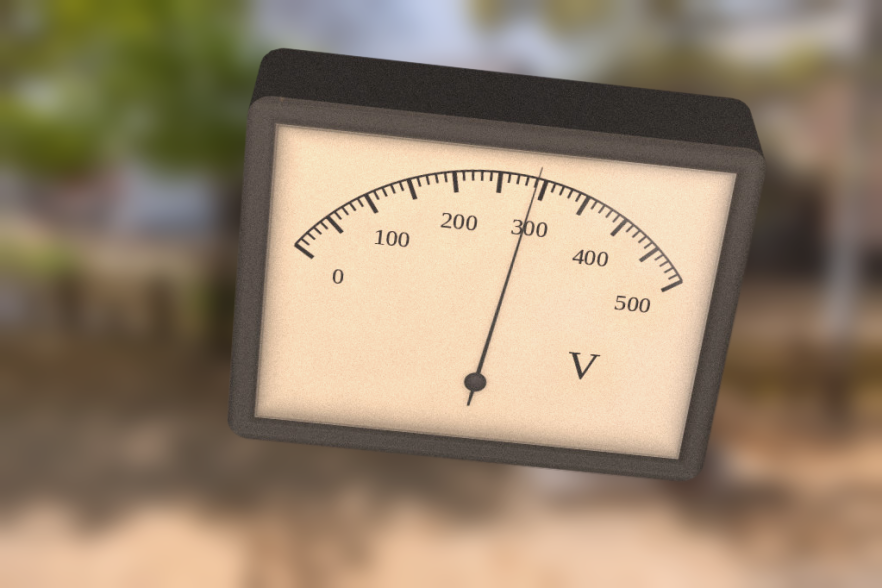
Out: 290 V
